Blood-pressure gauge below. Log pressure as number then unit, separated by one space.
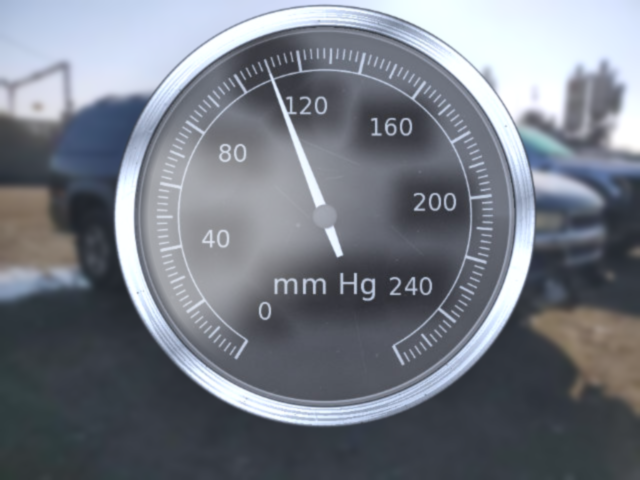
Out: 110 mmHg
